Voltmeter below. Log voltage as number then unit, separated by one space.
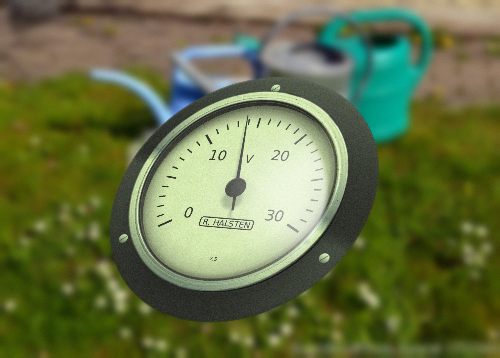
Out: 14 V
